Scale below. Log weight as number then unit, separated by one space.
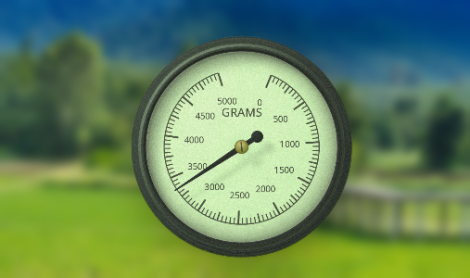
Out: 3350 g
